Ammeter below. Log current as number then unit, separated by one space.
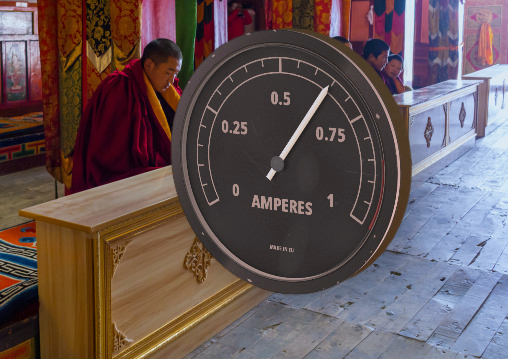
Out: 0.65 A
